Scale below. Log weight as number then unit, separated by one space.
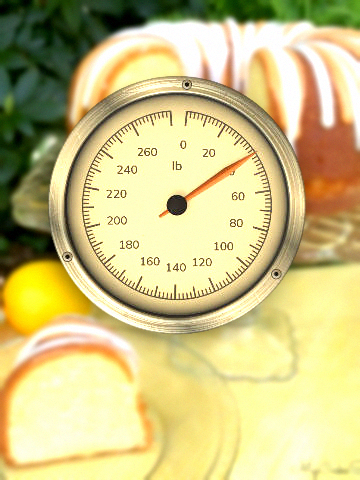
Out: 40 lb
